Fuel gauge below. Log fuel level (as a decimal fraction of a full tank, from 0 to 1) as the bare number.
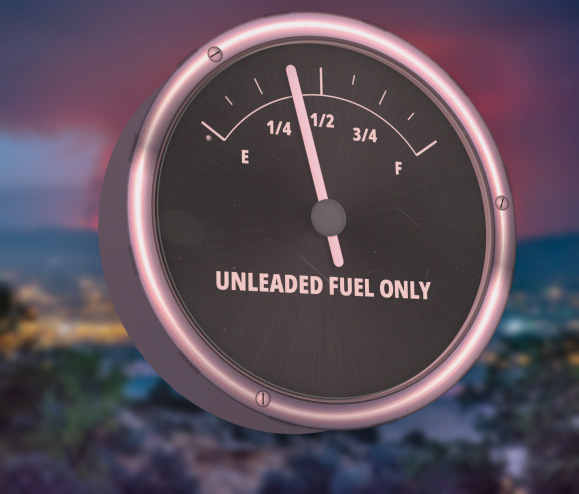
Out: 0.375
